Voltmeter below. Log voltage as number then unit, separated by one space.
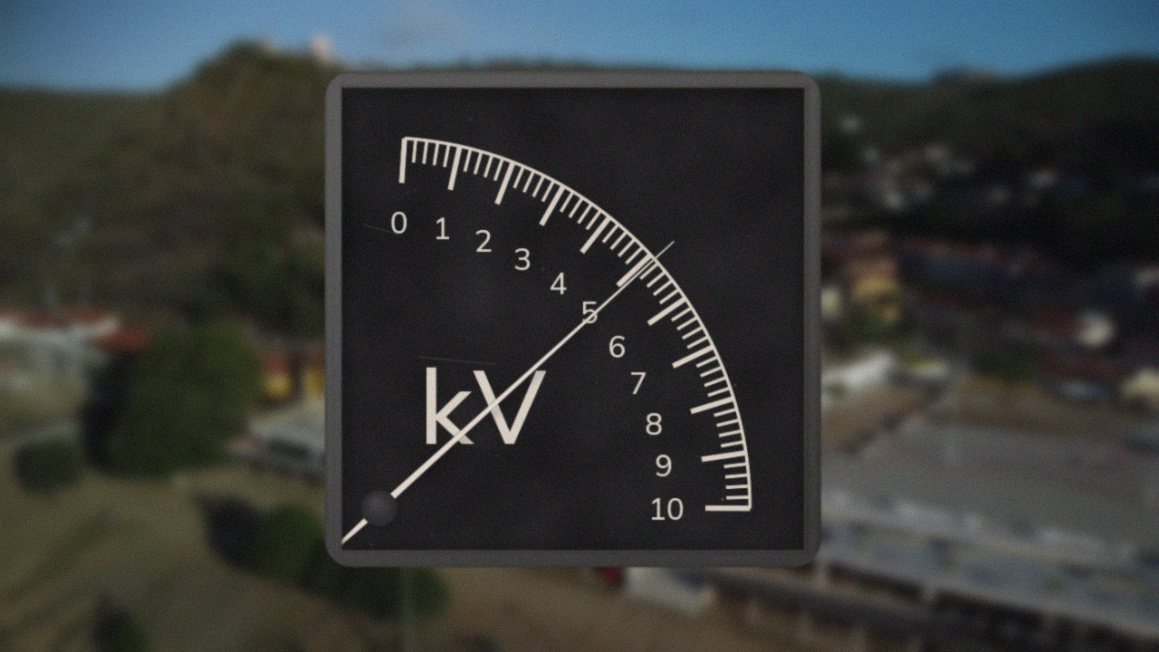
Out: 5.1 kV
